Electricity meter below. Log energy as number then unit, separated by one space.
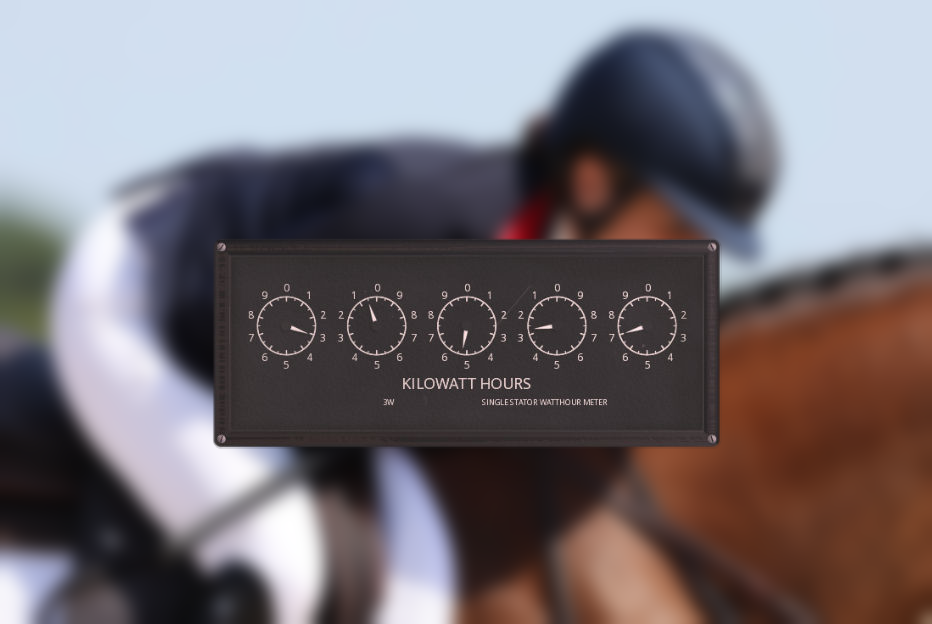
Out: 30527 kWh
